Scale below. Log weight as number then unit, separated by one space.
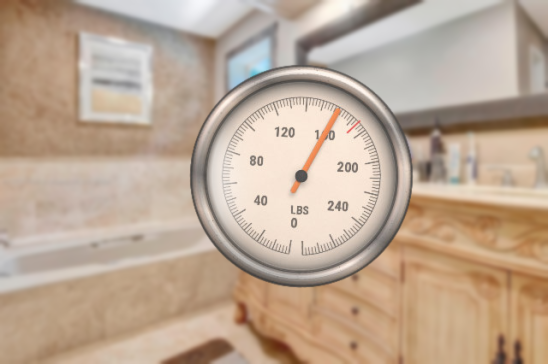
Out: 160 lb
